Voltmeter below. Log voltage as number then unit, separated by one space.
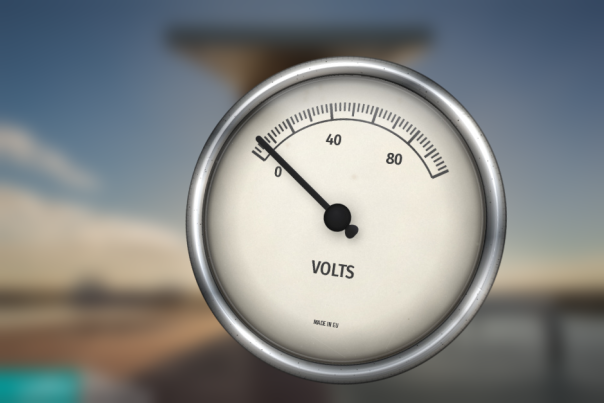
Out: 6 V
